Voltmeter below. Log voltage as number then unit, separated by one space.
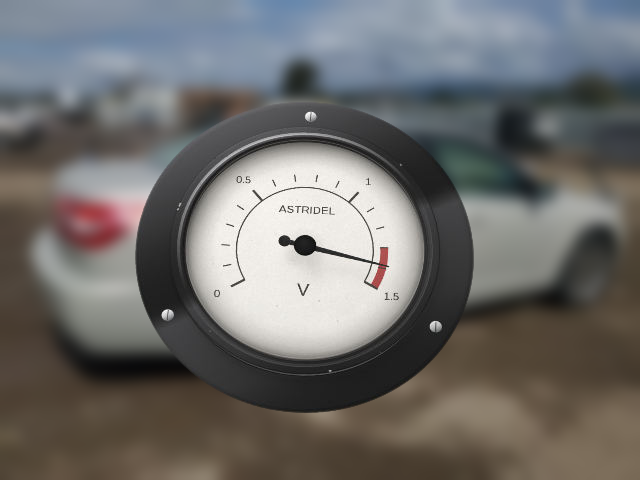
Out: 1.4 V
